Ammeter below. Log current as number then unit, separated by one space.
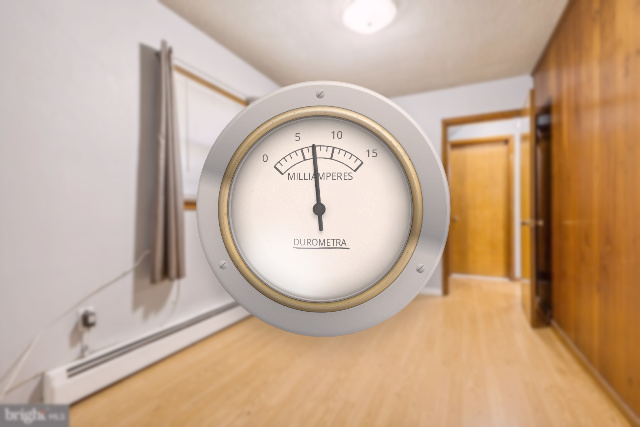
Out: 7 mA
